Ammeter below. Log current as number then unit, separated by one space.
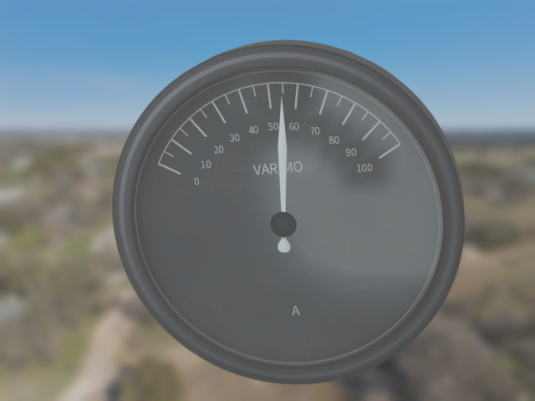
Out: 55 A
